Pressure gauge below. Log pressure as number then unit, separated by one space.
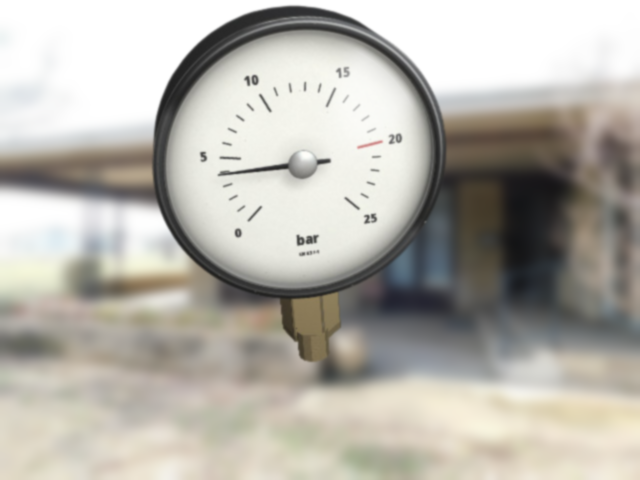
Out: 4 bar
